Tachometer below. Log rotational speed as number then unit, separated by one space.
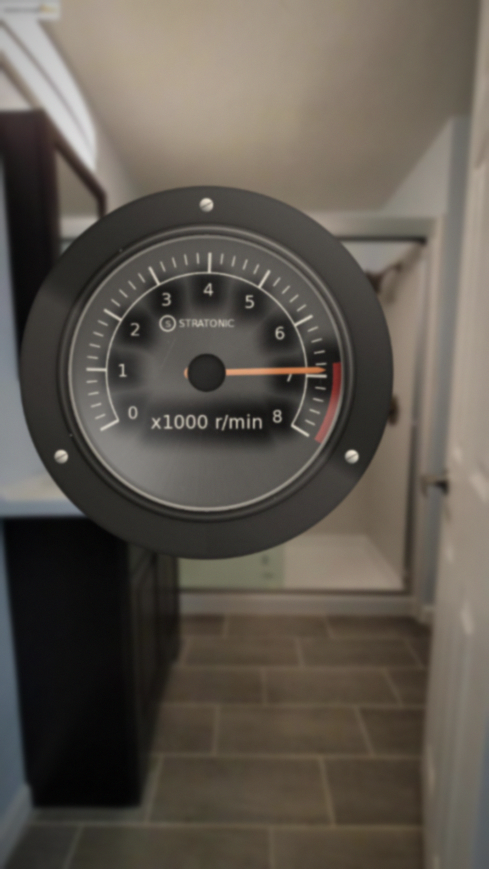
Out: 6900 rpm
